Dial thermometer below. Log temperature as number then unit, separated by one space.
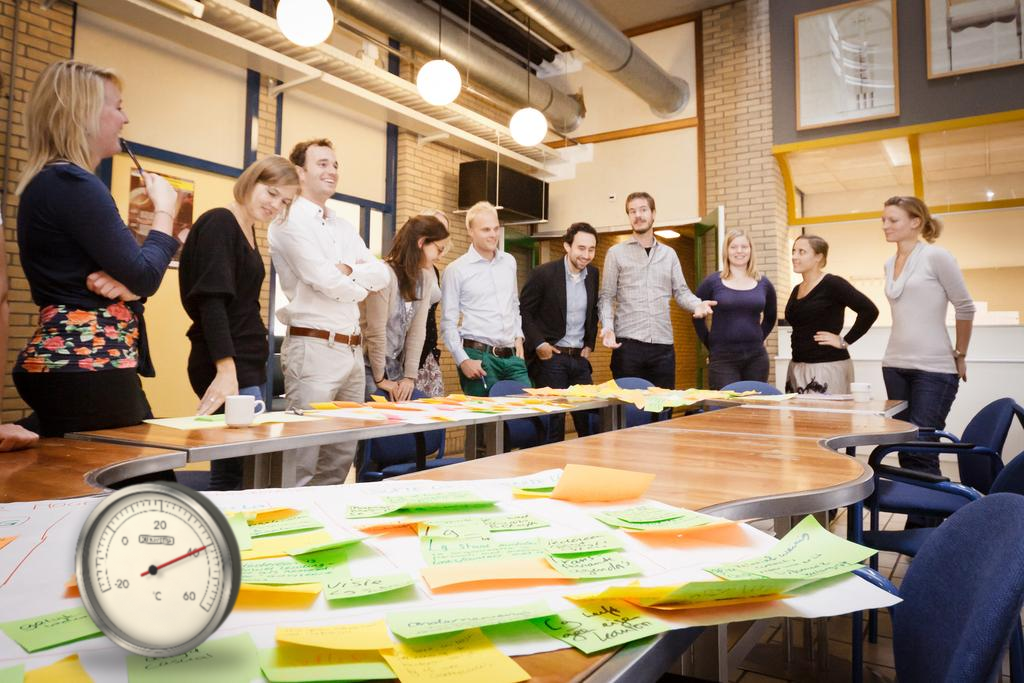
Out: 40 °C
